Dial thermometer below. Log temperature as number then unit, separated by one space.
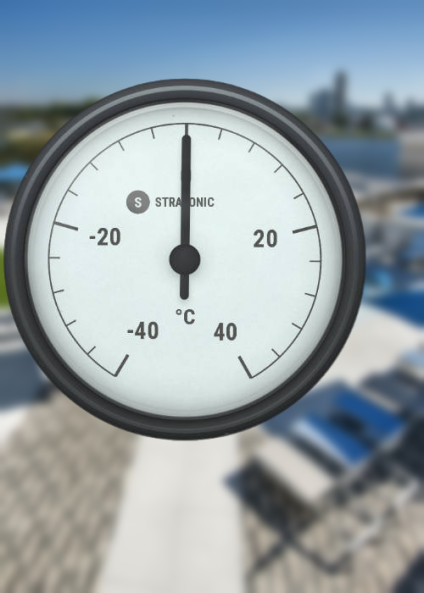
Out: 0 °C
